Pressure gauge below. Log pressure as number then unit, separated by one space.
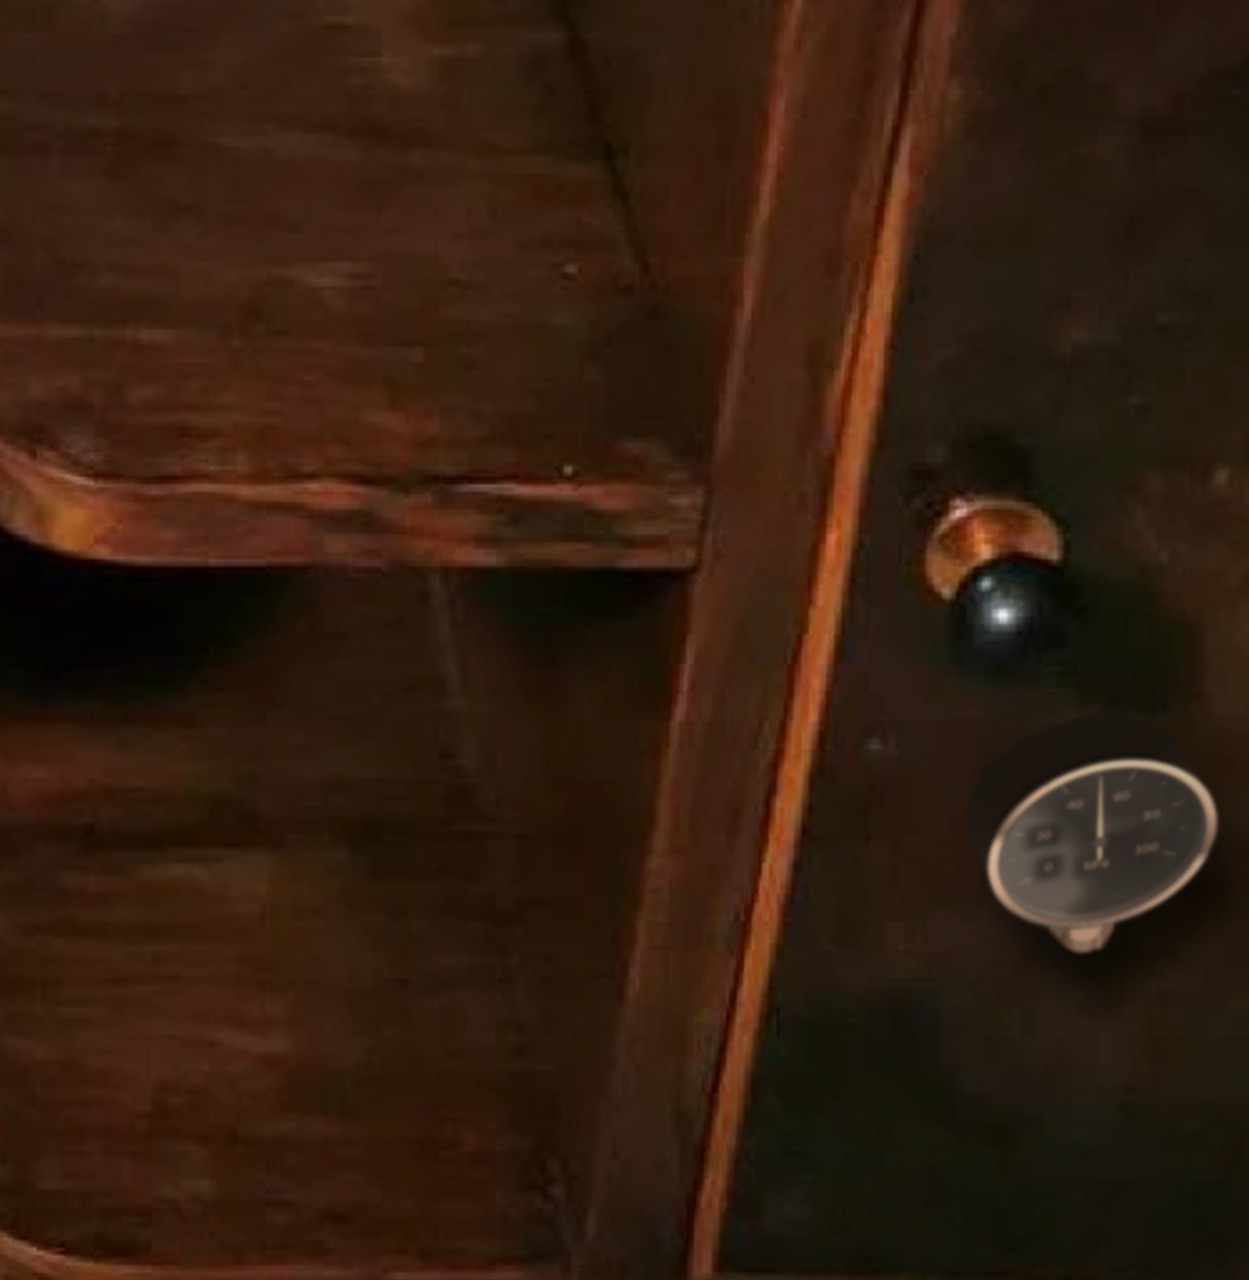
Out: 50 kPa
